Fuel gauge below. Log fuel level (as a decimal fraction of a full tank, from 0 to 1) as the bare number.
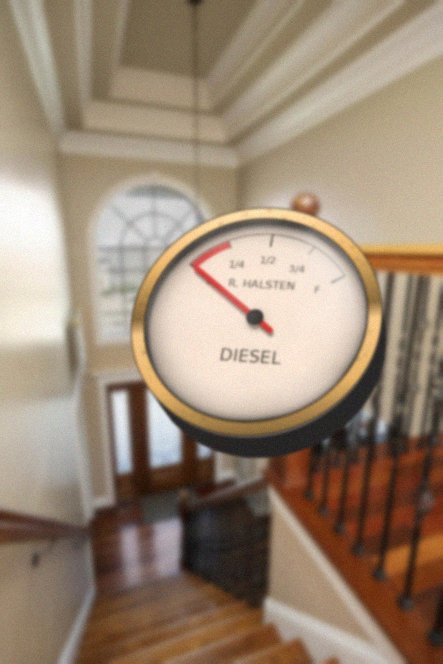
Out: 0
